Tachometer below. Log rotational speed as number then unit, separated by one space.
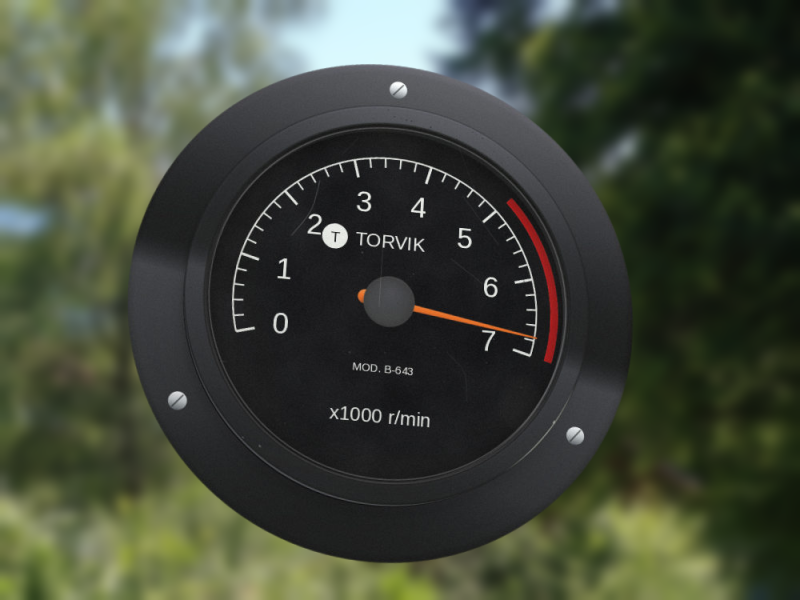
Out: 6800 rpm
